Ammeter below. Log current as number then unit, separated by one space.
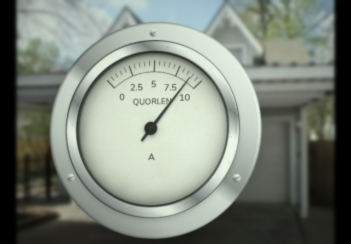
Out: 9 A
